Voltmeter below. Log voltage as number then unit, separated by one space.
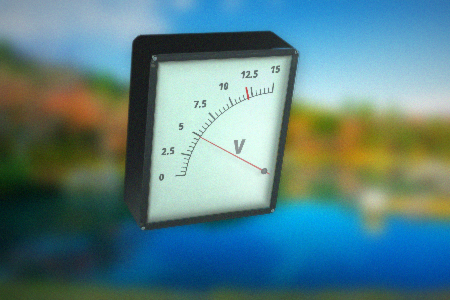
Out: 5 V
